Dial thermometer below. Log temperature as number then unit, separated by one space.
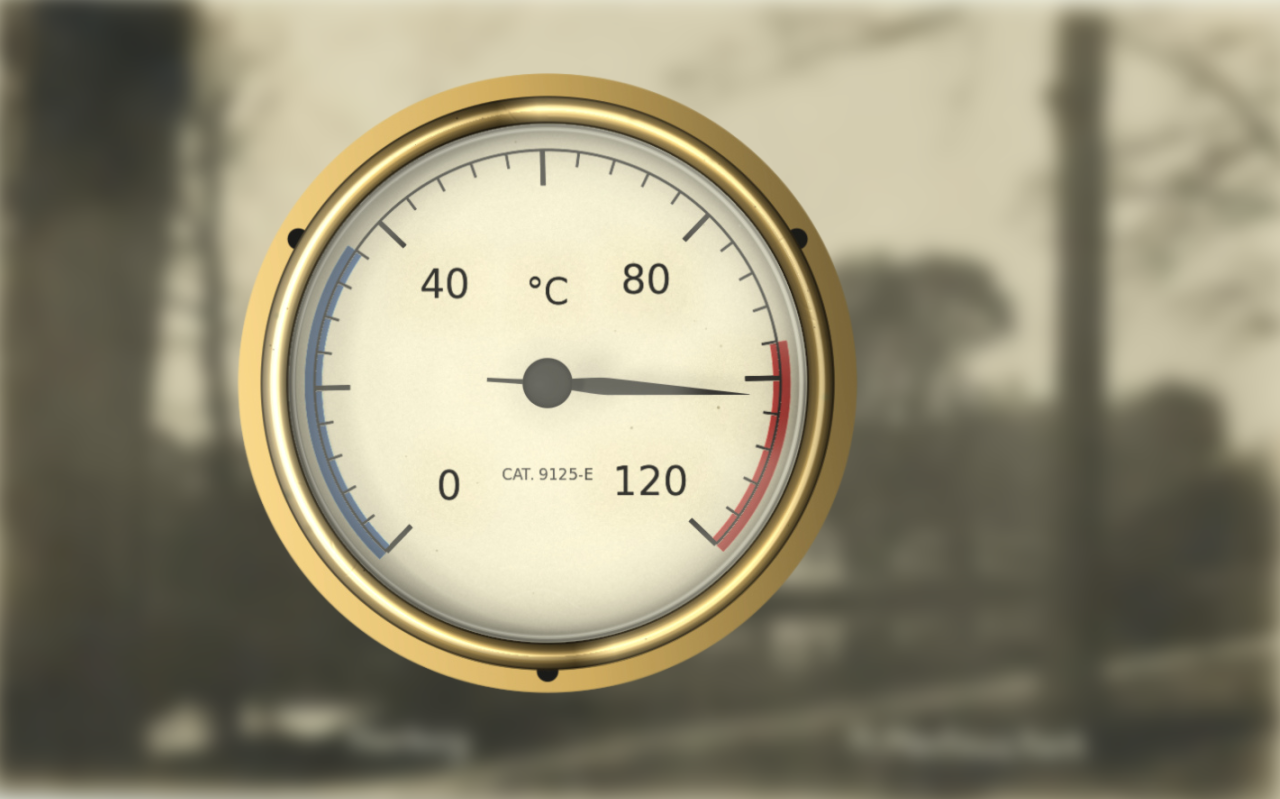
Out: 102 °C
